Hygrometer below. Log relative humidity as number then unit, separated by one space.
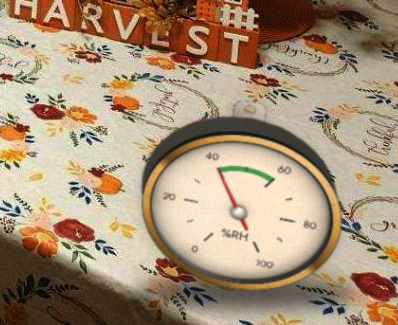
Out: 40 %
